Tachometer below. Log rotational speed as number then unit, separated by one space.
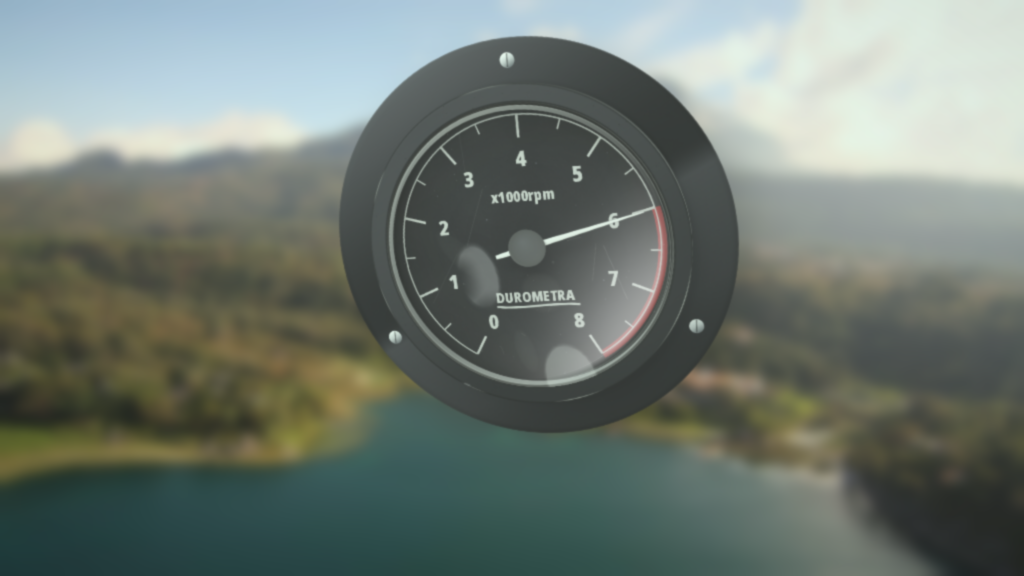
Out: 6000 rpm
